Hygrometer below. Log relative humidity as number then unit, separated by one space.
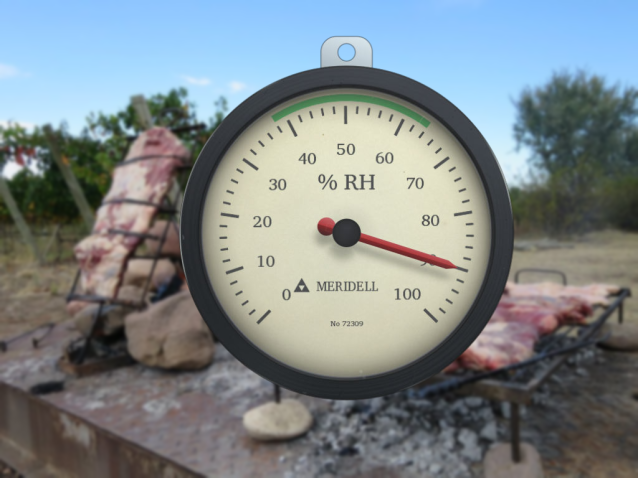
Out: 90 %
